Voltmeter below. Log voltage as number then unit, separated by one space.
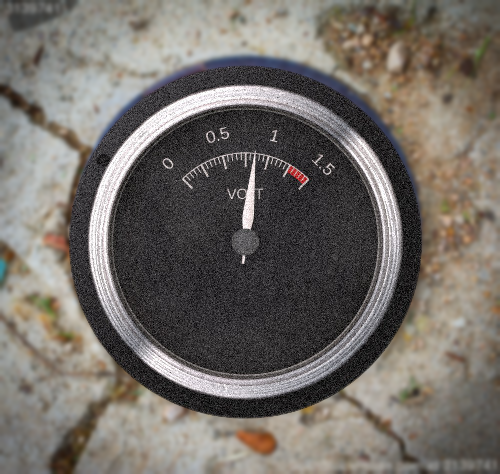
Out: 0.85 V
